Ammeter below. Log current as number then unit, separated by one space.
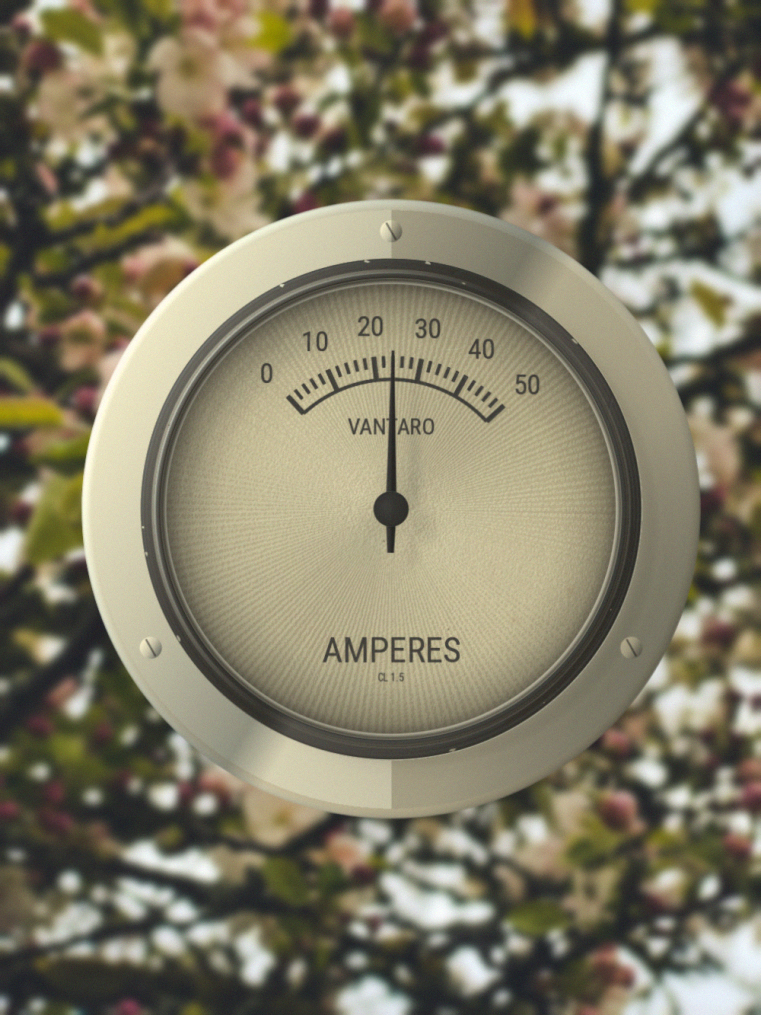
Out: 24 A
